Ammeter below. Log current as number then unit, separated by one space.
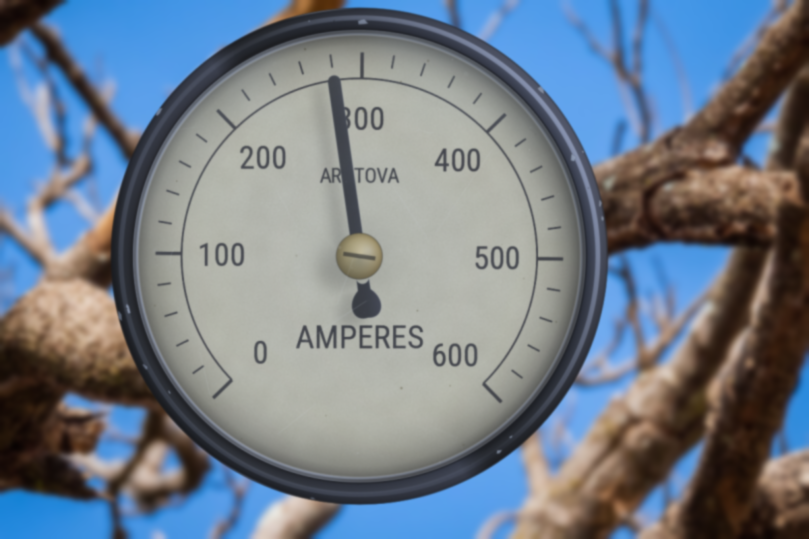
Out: 280 A
